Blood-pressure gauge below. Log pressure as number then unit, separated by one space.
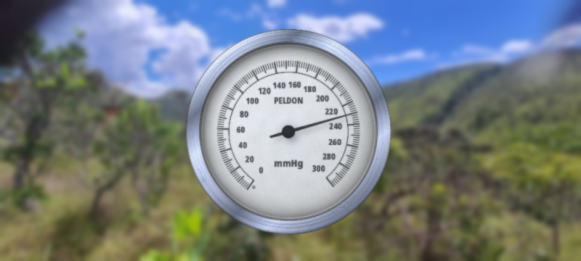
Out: 230 mmHg
